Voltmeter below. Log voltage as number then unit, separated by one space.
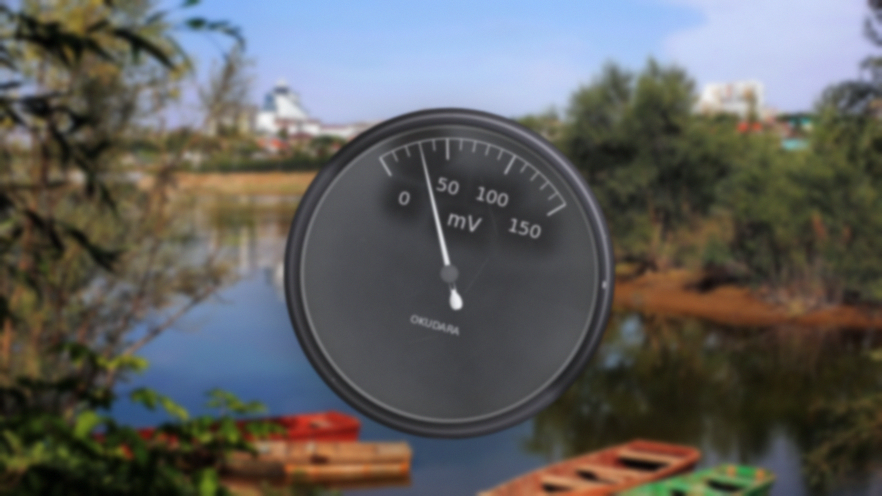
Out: 30 mV
